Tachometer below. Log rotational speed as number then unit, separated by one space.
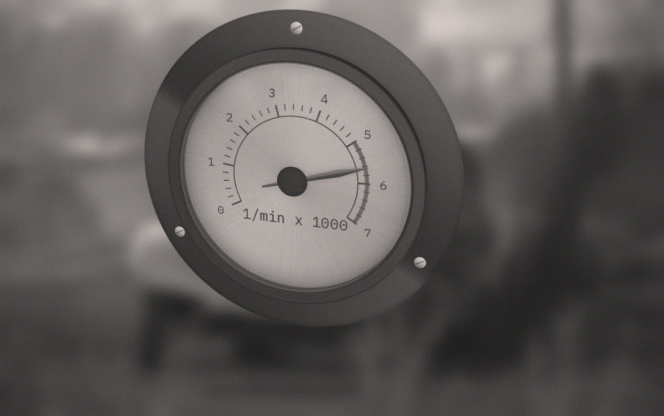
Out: 5600 rpm
